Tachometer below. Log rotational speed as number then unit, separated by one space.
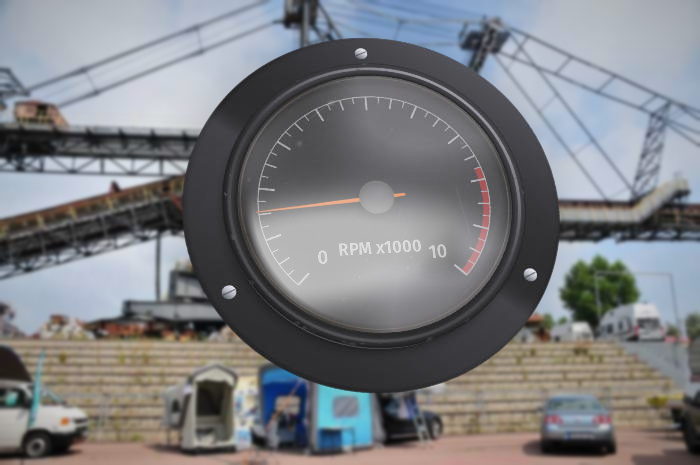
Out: 1500 rpm
